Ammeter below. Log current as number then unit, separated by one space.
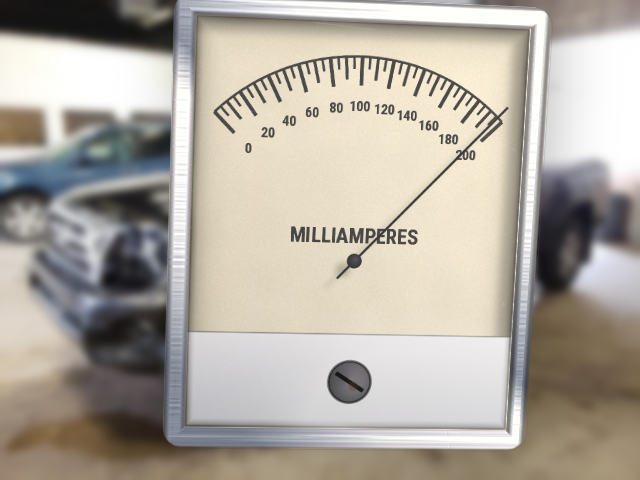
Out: 195 mA
